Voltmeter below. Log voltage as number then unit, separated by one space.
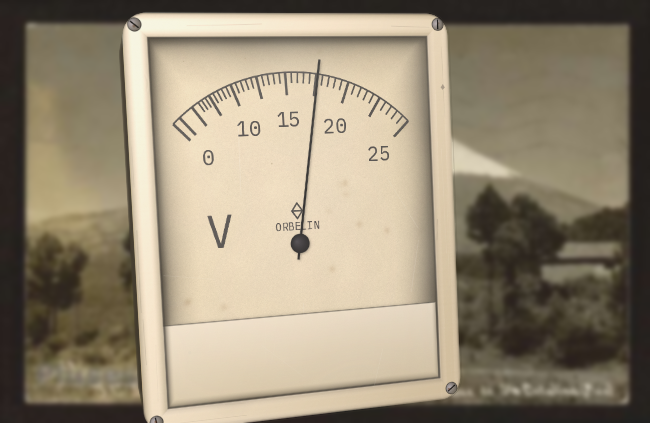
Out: 17.5 V
